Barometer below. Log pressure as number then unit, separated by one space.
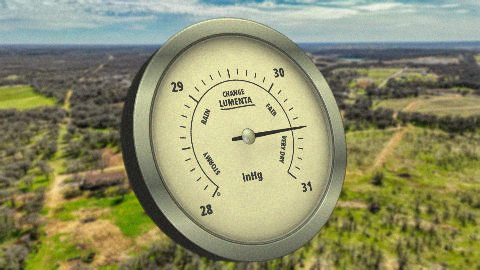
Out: 30.5 inHg
